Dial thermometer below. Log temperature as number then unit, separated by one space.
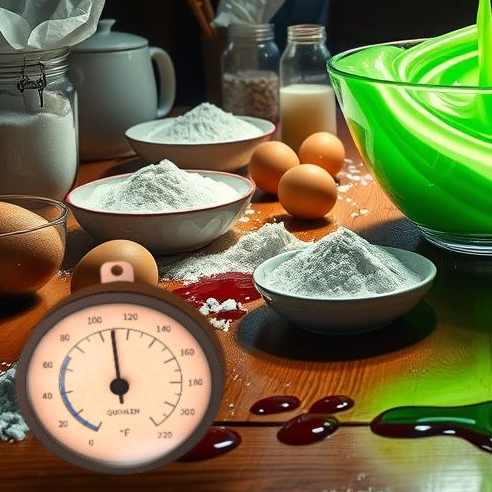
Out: 110 °F
